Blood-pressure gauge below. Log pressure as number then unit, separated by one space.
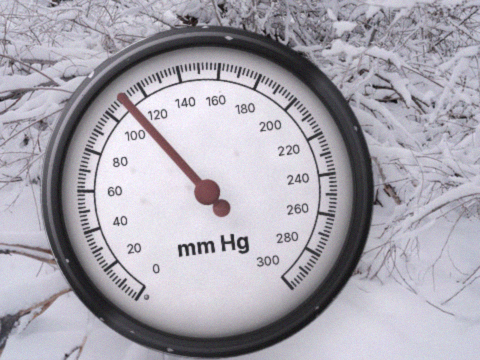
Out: 110 mmHg
